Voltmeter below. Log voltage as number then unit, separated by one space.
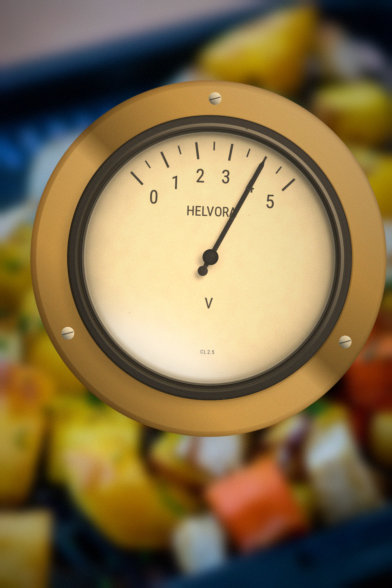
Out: 4 V
